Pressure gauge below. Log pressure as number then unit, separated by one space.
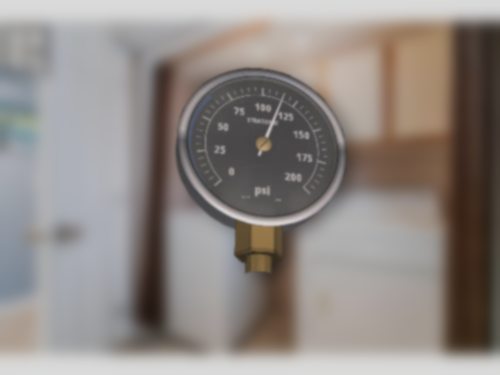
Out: 115 psi
